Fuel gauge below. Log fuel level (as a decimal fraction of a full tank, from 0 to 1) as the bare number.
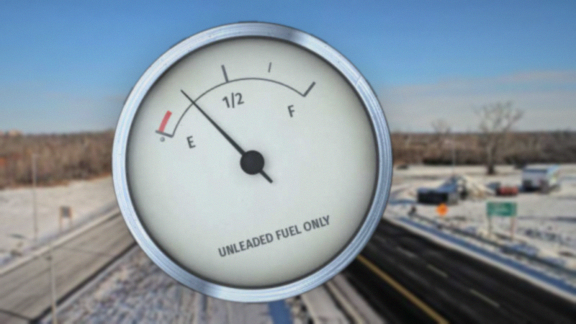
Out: 0.25
